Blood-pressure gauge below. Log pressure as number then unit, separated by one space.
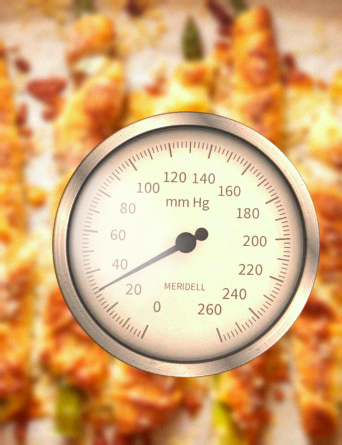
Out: 30 mmHg
